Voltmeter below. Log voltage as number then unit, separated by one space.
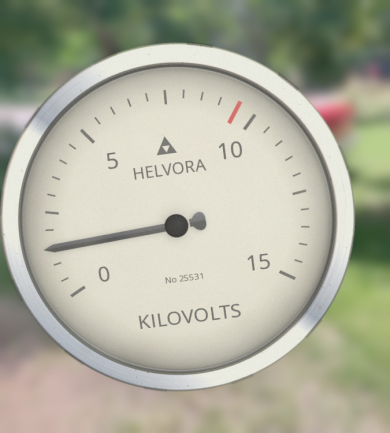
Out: 1.5 kV
